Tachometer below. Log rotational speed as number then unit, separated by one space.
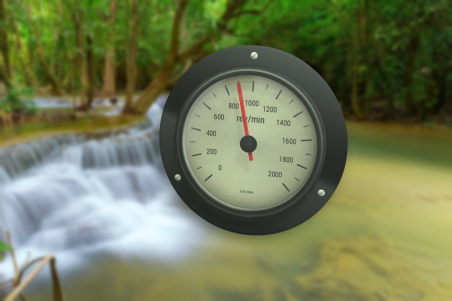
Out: 900 rpm
